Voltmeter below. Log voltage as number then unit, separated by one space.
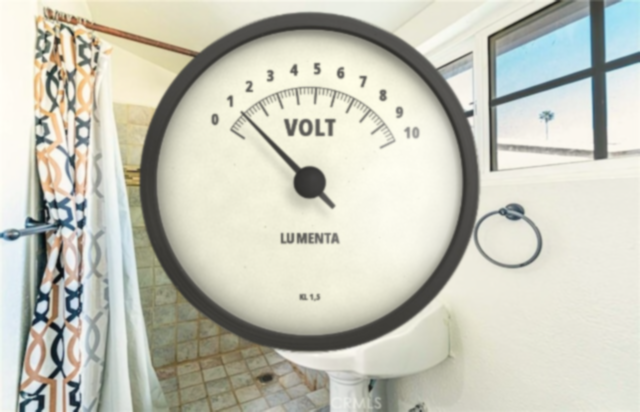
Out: 1 V
